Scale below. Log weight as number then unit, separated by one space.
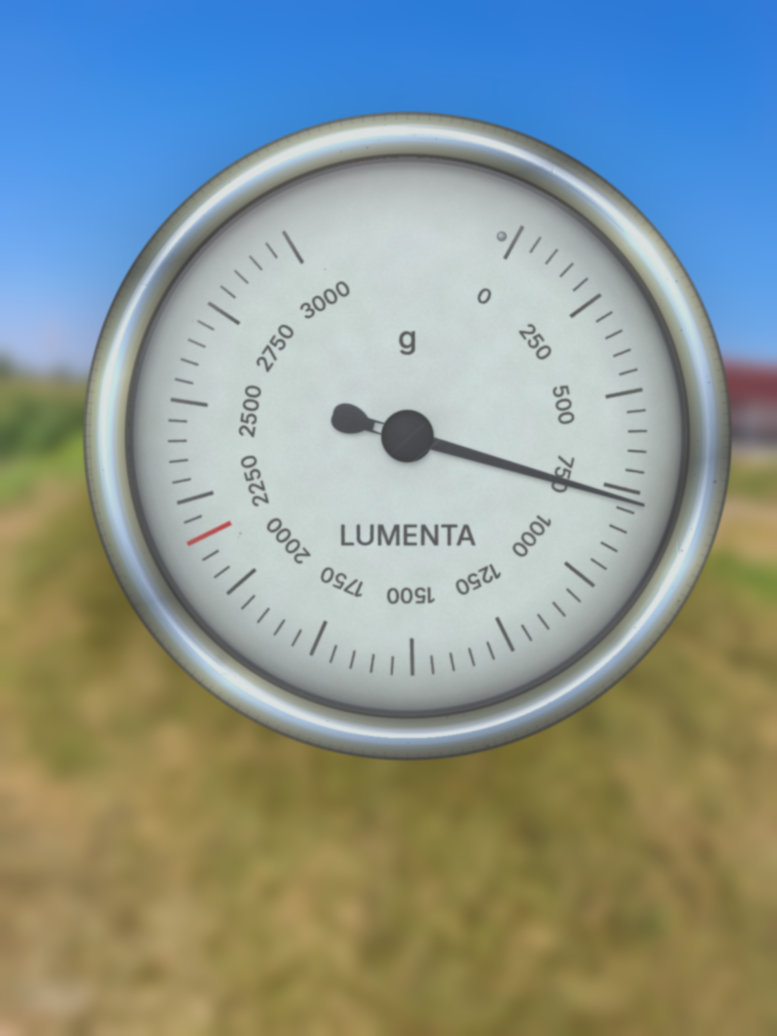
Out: 775 g
